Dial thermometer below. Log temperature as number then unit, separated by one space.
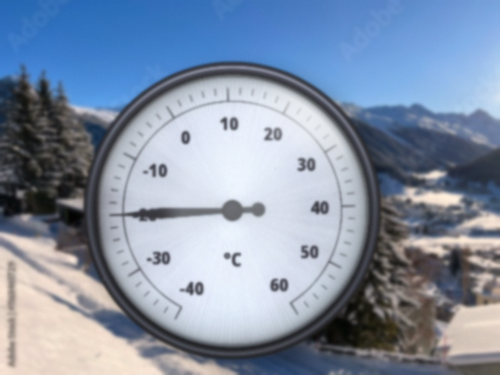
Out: -20 °C
